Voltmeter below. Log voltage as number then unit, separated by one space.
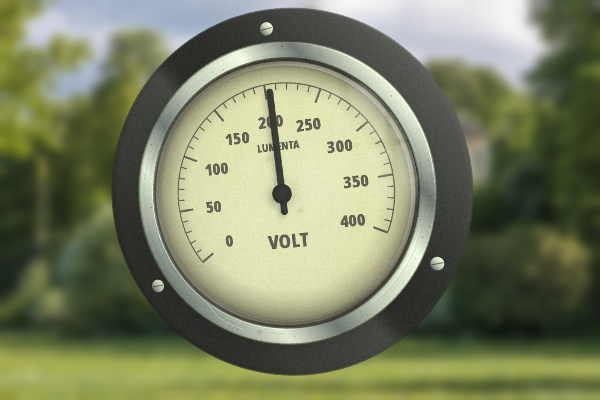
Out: 205 V
